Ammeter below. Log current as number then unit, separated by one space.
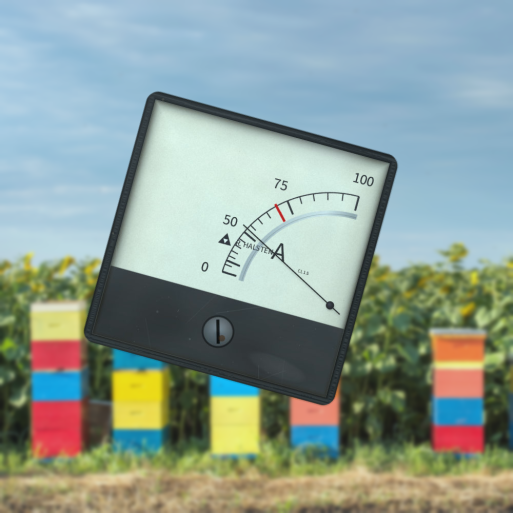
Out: 52.5 A
